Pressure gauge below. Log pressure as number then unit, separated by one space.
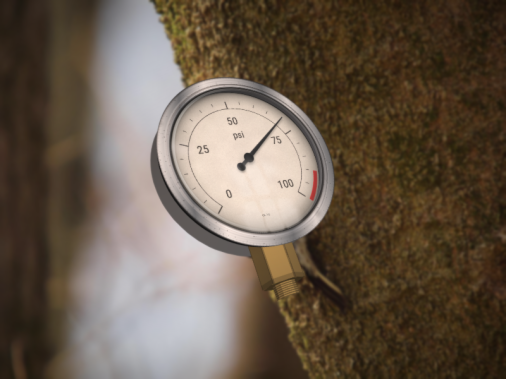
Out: 70 psi
